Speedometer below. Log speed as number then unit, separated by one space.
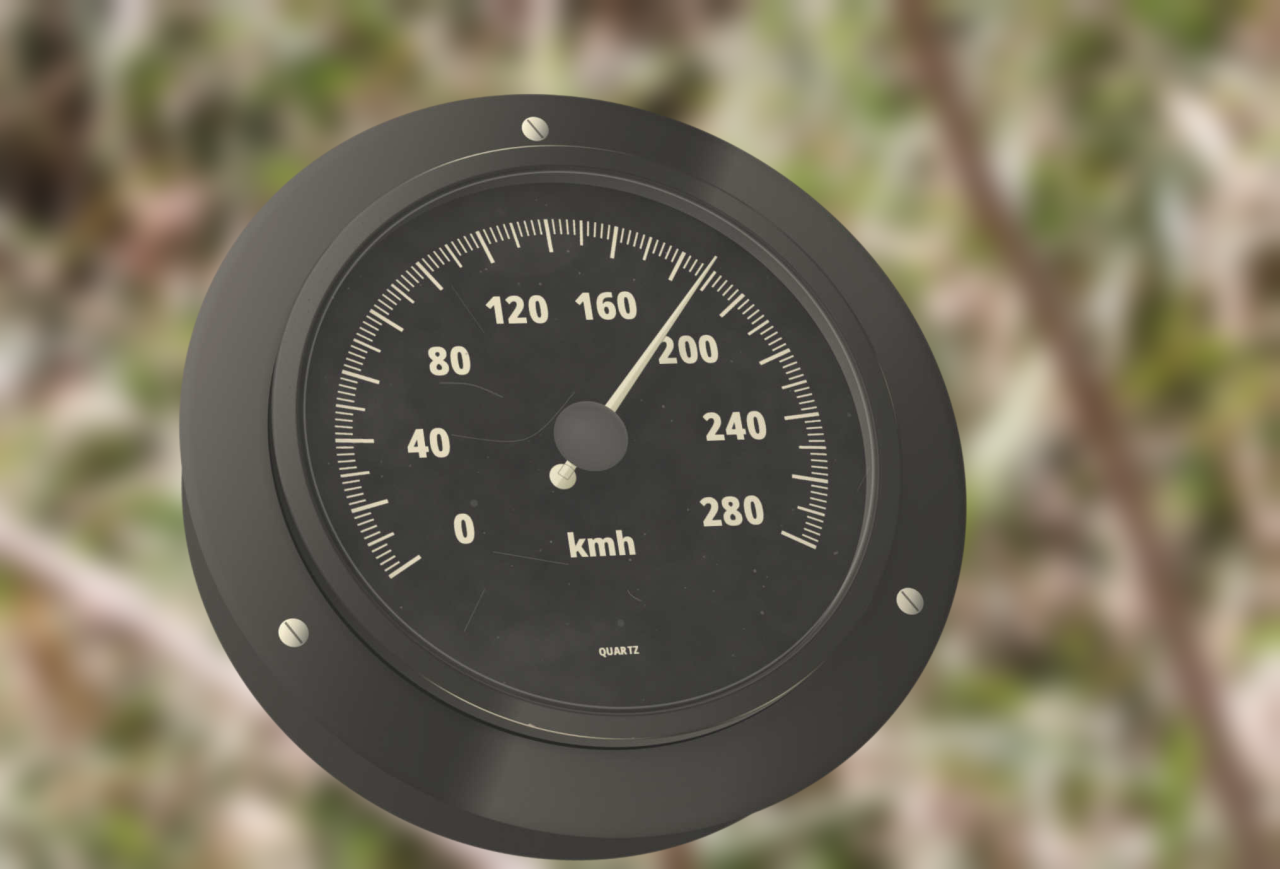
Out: 188 km/h
